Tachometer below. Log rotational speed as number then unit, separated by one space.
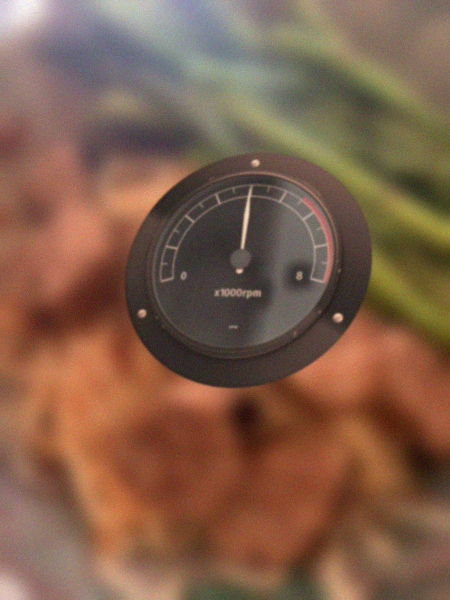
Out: 4000 rpm
